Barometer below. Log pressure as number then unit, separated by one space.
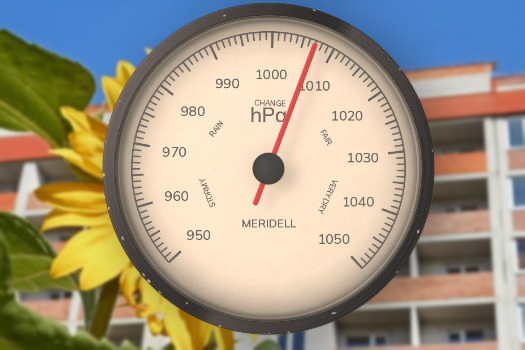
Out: 1007 hPa
